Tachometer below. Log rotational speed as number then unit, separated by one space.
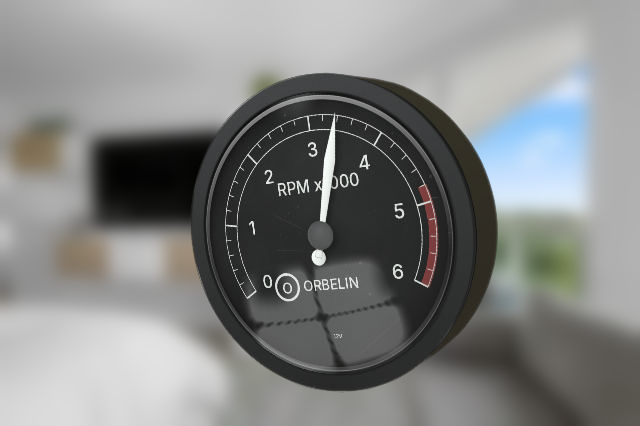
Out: 3400 rpm
